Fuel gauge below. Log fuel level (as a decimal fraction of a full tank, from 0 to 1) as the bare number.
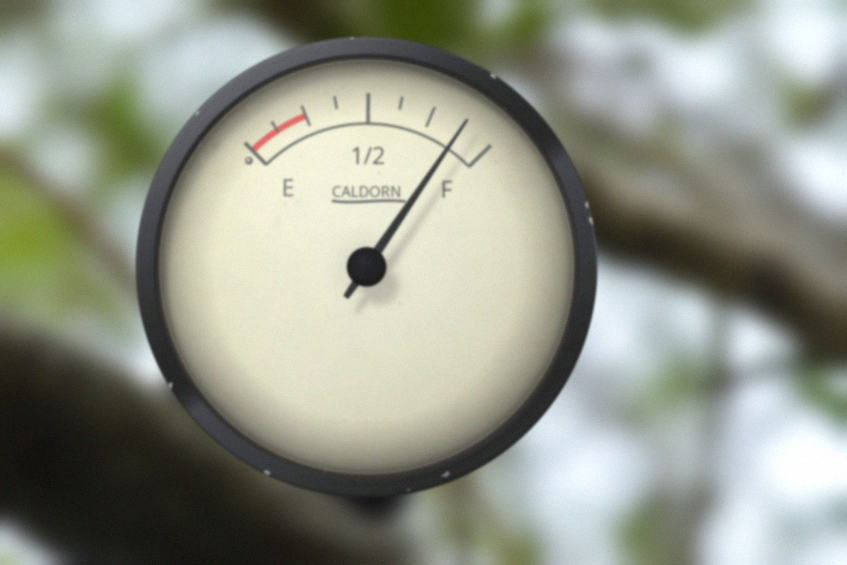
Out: 0.875
